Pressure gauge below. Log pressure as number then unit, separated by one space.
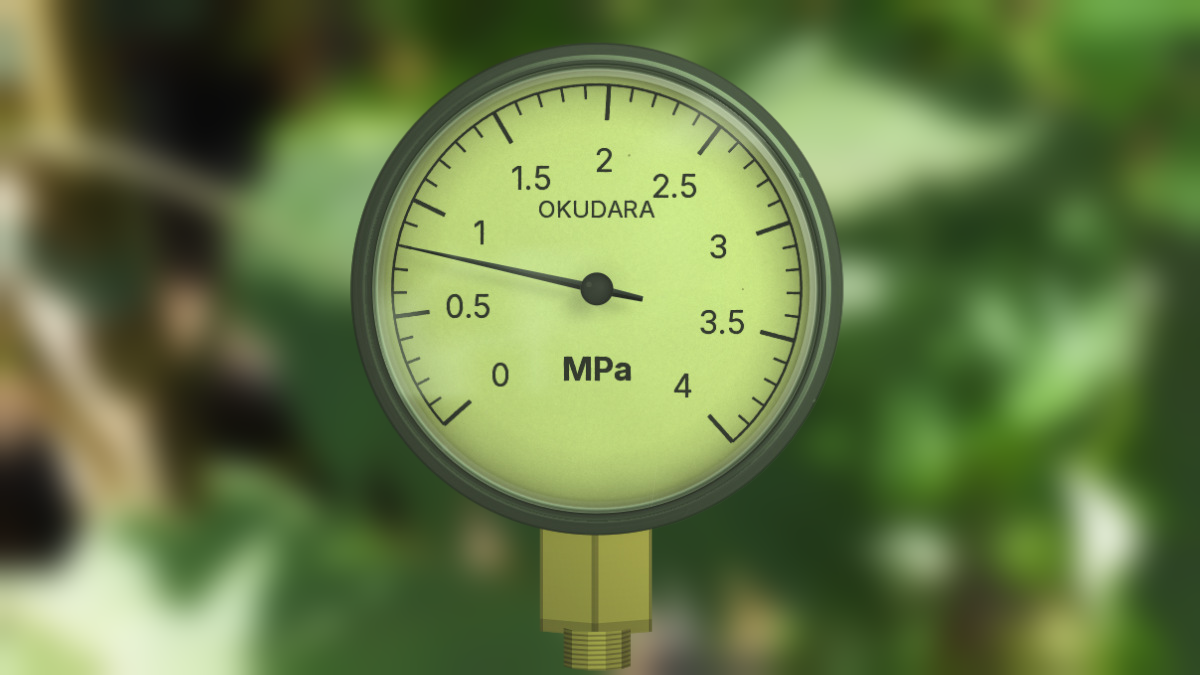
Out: 0.8 MPa
